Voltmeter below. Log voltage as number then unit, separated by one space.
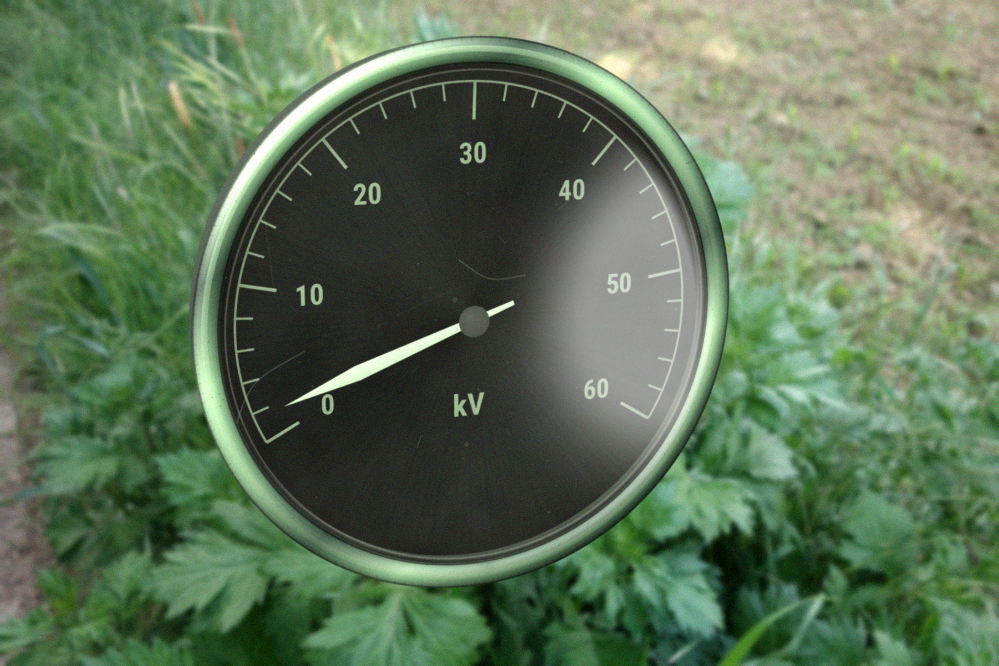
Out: 2 kV
